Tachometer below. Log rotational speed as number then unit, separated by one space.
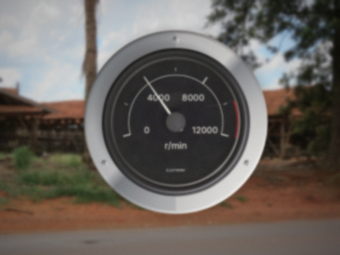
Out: 4000 rpm
